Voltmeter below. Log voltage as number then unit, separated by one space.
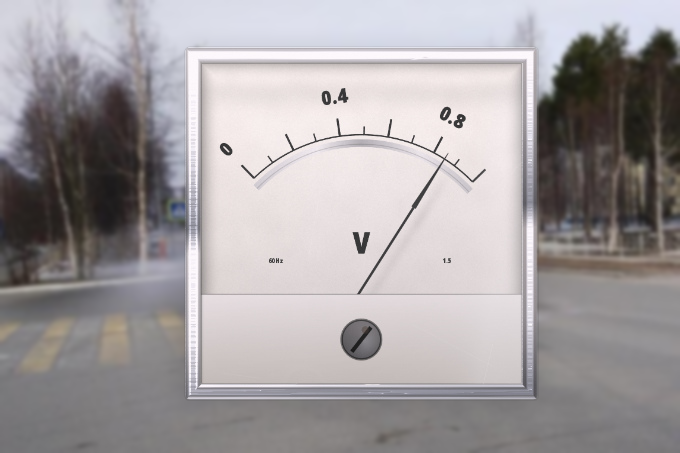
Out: 0.85 V
